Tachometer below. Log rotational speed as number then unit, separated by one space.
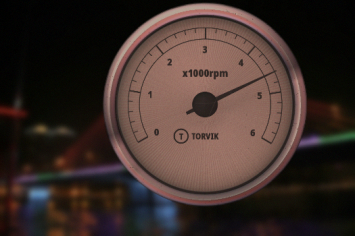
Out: 4600 rpm
